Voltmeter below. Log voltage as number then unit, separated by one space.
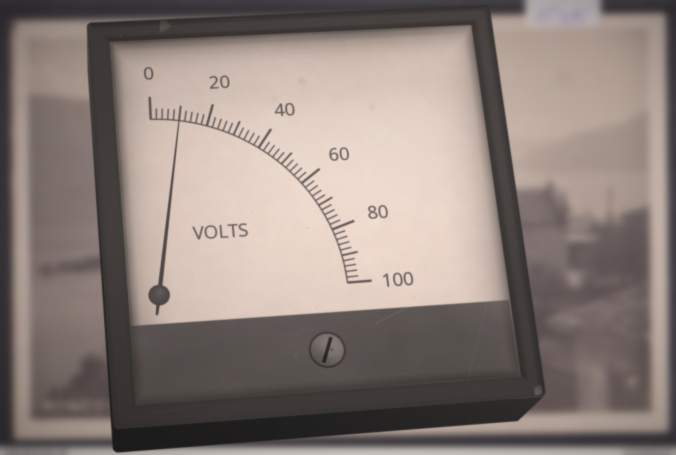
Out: 10 V
